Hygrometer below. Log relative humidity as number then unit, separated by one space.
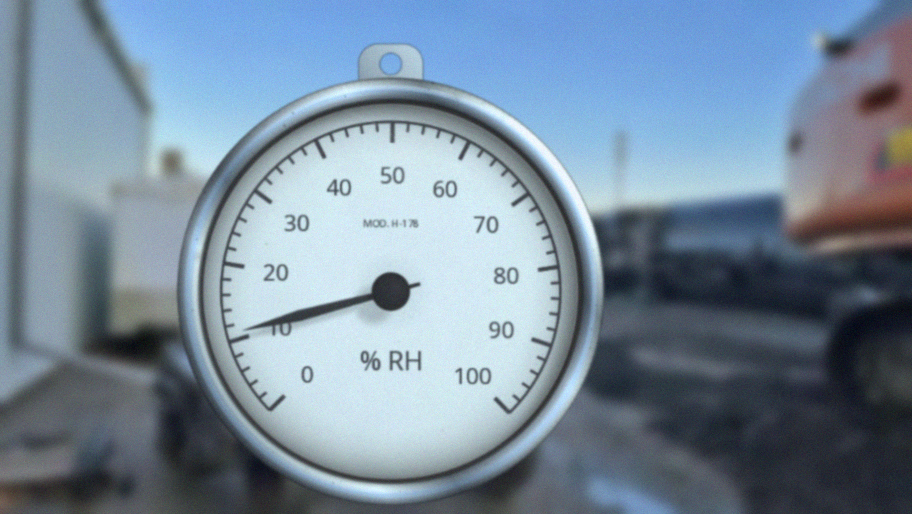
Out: 11 %
